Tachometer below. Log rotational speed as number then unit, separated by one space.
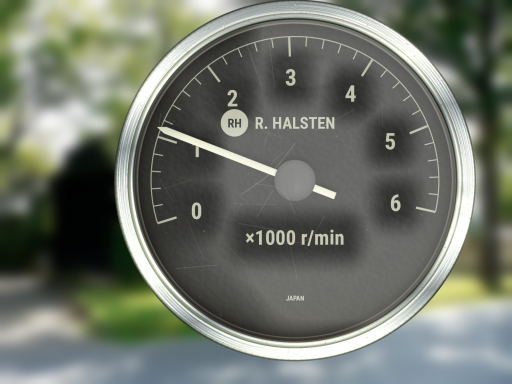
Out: 1100 rpm
